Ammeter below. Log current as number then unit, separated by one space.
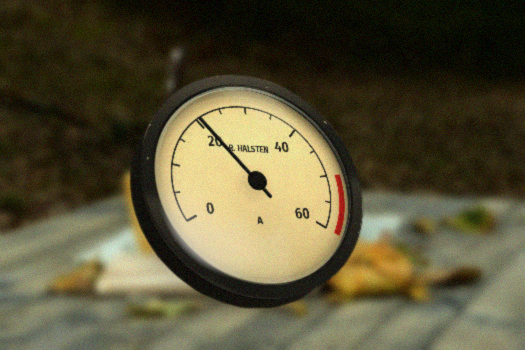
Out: 20 A
